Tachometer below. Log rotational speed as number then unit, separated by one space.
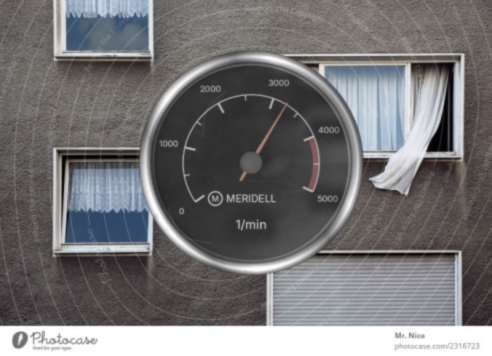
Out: 3250 rpm
